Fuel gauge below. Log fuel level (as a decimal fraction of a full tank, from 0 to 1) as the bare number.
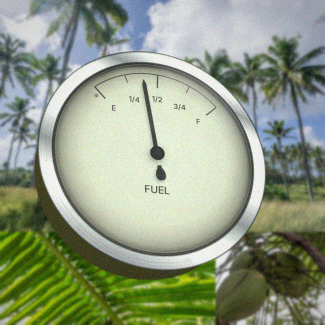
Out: 0.375
